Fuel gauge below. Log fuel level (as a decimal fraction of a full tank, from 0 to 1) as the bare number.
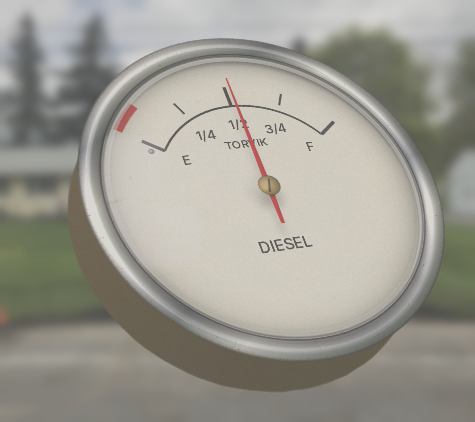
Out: 0.5
